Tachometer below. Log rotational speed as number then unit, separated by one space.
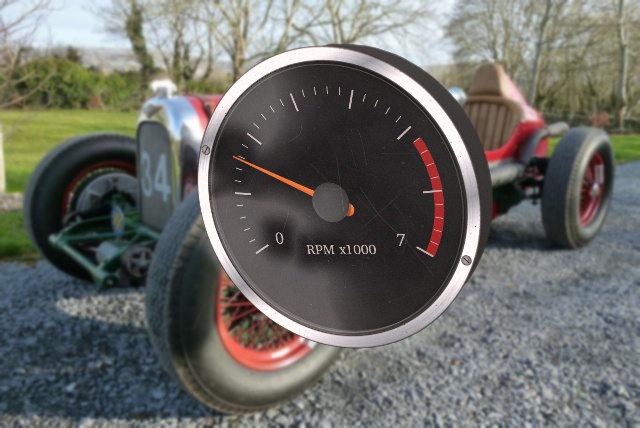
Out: 1600 rpm
